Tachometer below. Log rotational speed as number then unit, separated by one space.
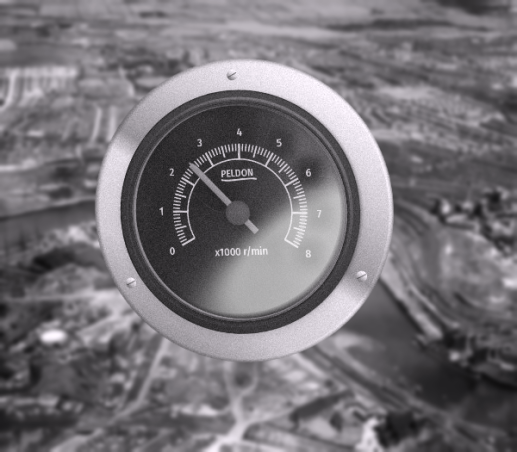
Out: 2500 rpm
